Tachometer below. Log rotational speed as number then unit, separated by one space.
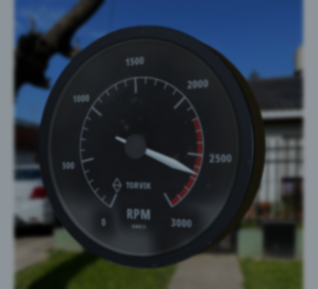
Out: 2650 rpm
